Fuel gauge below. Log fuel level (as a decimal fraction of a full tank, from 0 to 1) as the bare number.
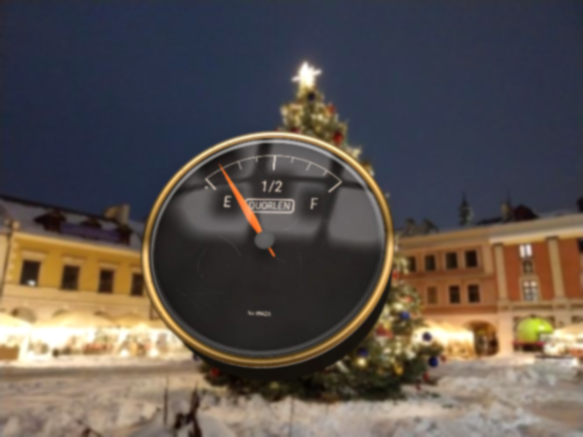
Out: 0.125
